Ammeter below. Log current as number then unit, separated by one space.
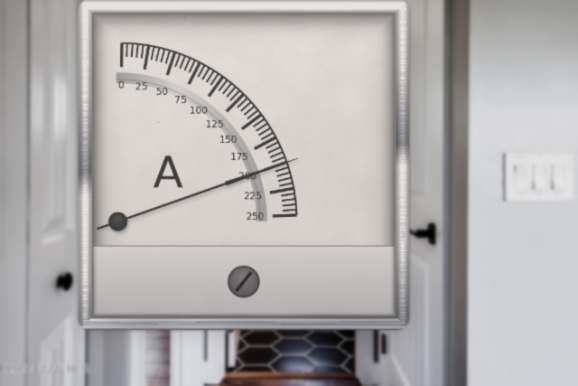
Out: 200 A
